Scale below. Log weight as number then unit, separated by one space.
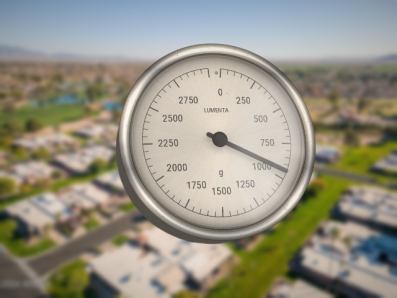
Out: 950 g
